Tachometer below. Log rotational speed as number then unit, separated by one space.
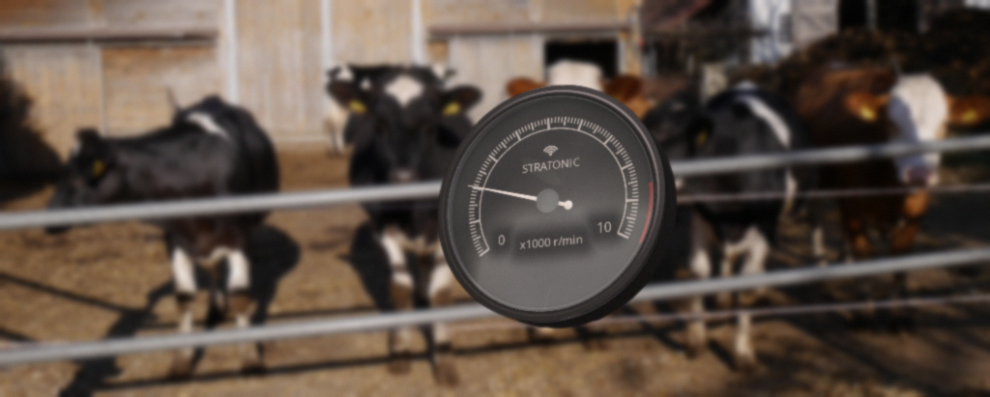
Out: 2000 rpm
